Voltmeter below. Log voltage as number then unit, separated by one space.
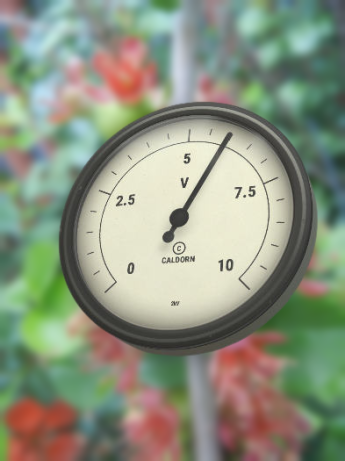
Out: 6 V
